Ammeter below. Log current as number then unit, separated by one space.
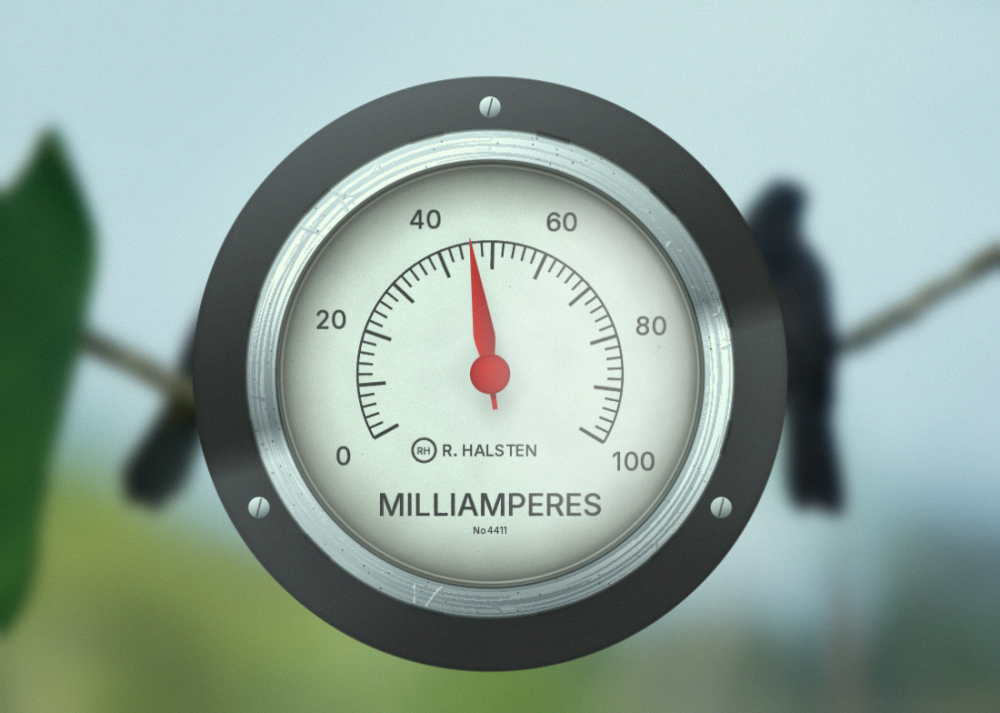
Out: 46 mA
